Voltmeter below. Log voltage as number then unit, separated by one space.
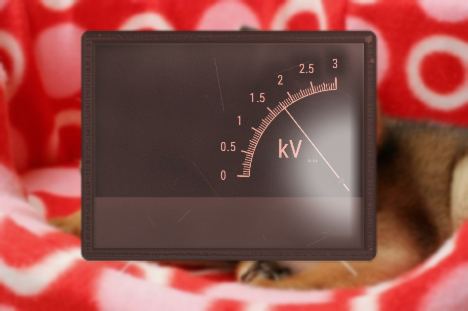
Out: 1.75 kV
